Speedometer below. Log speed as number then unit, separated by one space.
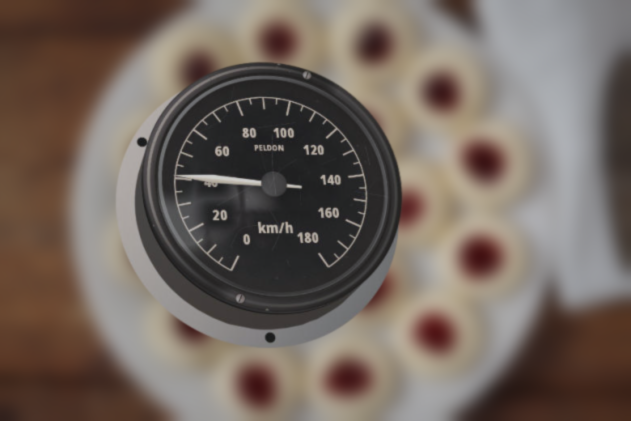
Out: 40 km/h
